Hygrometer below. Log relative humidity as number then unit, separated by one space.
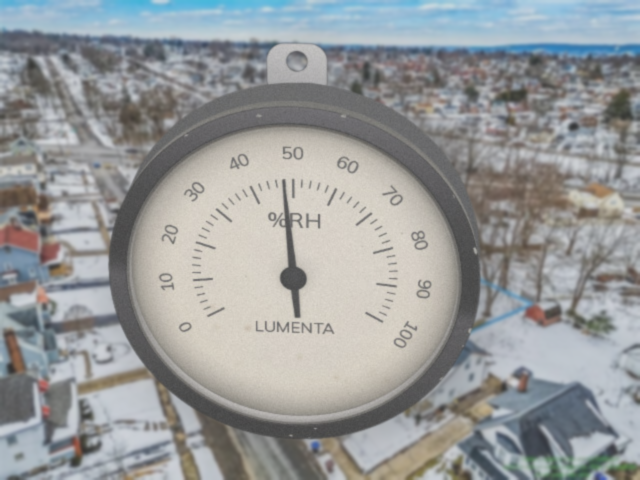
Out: 48 %
